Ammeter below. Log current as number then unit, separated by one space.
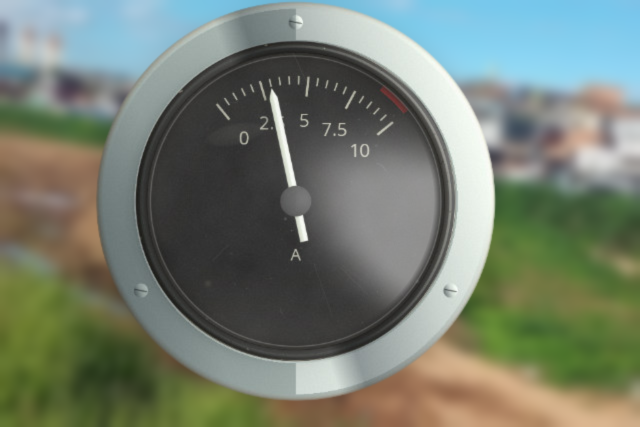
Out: 3 A
